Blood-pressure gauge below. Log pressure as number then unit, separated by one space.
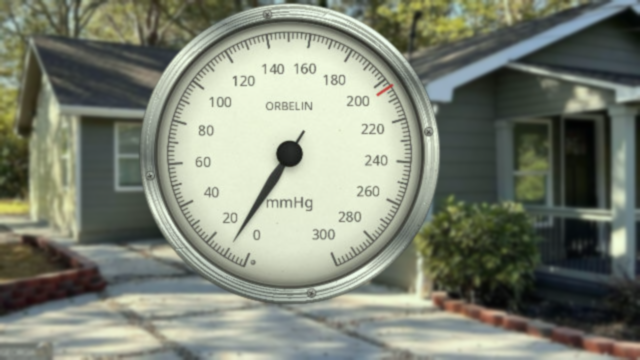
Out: 10 mmHg
